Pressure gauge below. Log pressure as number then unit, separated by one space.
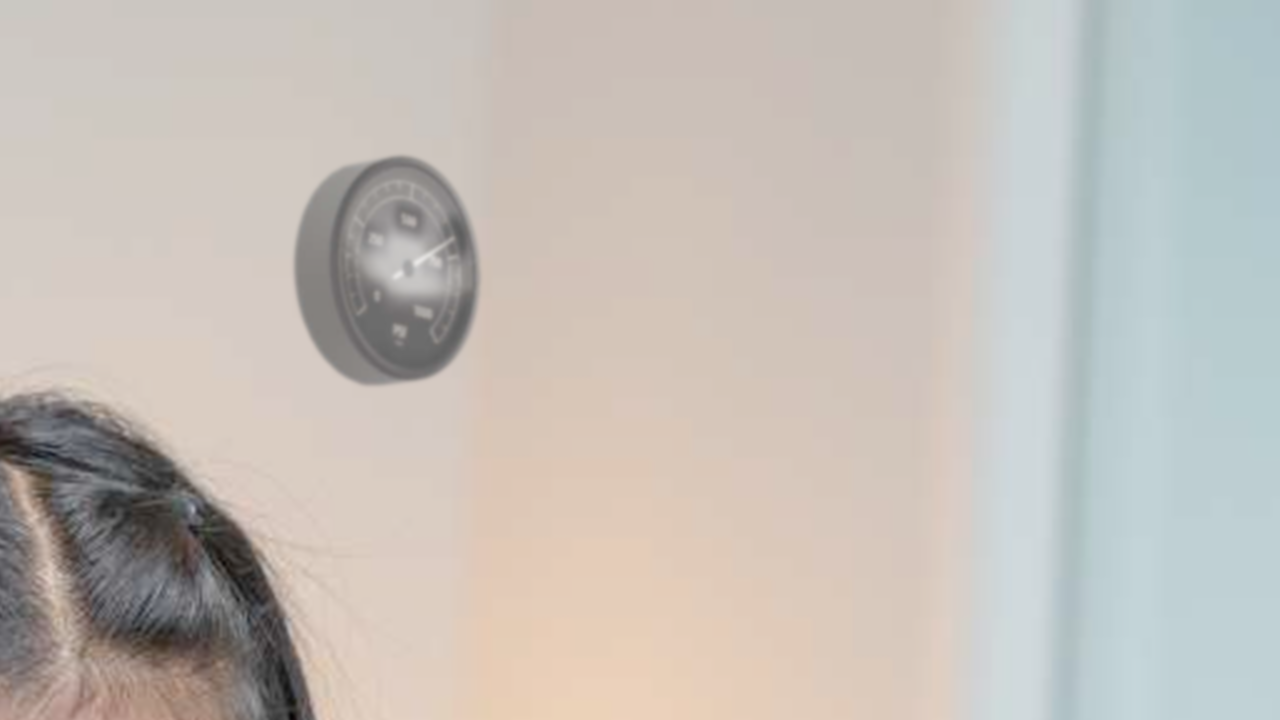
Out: 700 psi
